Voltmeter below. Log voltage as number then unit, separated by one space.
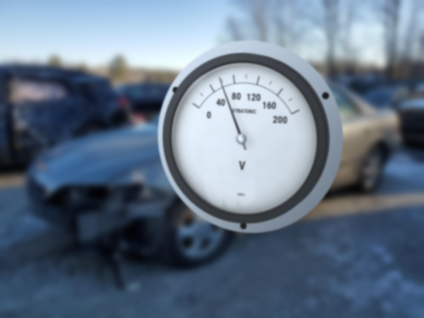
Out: 60 V
